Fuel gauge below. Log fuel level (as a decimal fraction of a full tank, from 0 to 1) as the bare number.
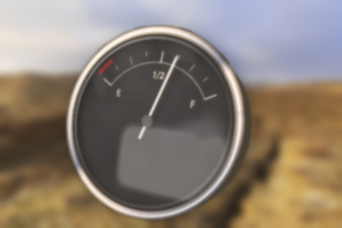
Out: 0.625
